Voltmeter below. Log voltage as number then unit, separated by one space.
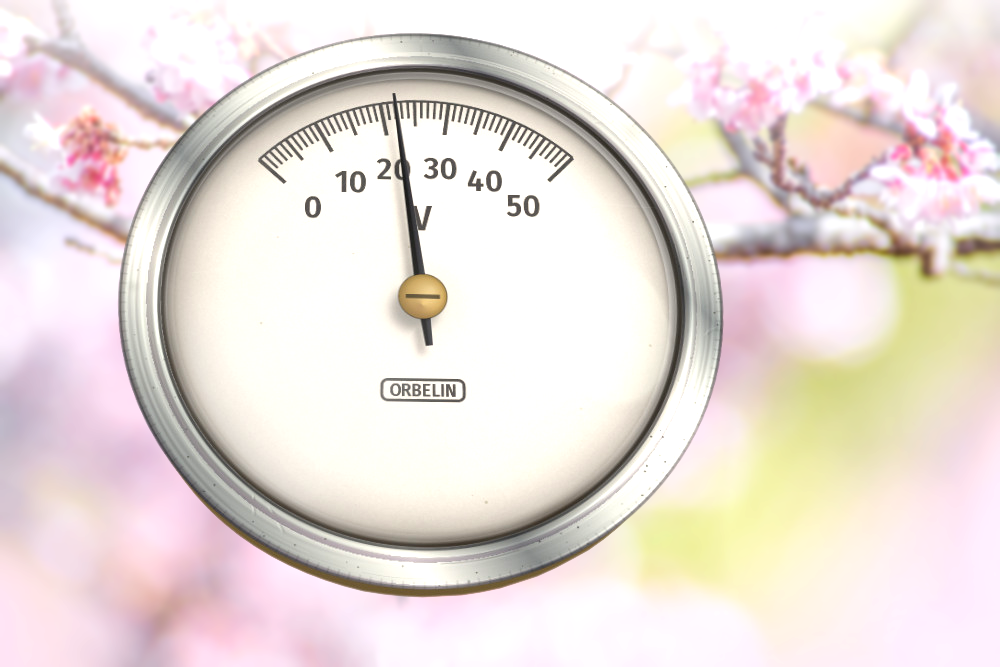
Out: 22 V
